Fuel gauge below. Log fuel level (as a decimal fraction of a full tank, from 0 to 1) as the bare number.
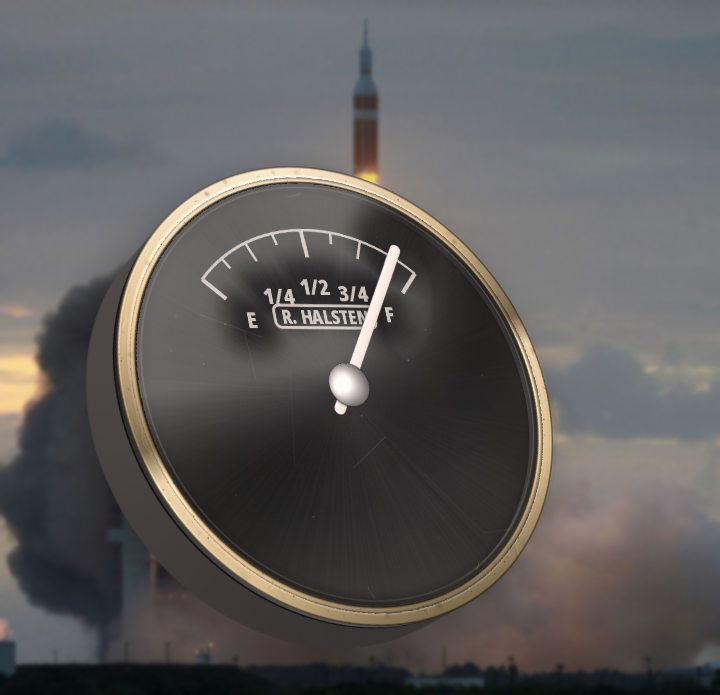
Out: 0.875
